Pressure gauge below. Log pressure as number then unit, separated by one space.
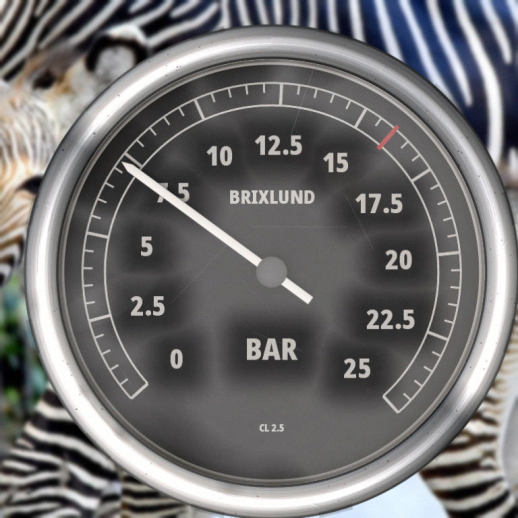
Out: 7.25 bar
